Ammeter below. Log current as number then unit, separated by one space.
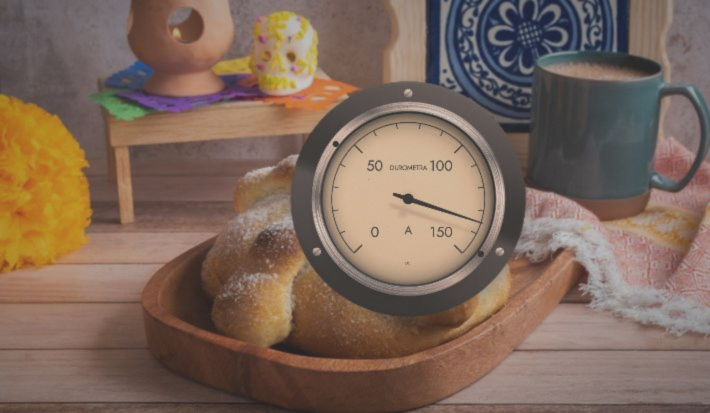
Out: 135 A
